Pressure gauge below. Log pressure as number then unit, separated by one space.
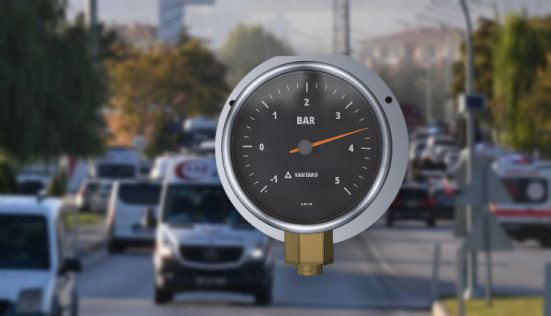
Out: 3.6 bar
